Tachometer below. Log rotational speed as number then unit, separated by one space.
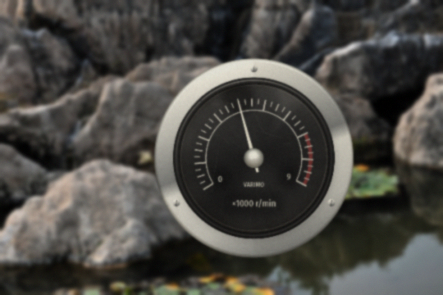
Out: 4000 rpm
